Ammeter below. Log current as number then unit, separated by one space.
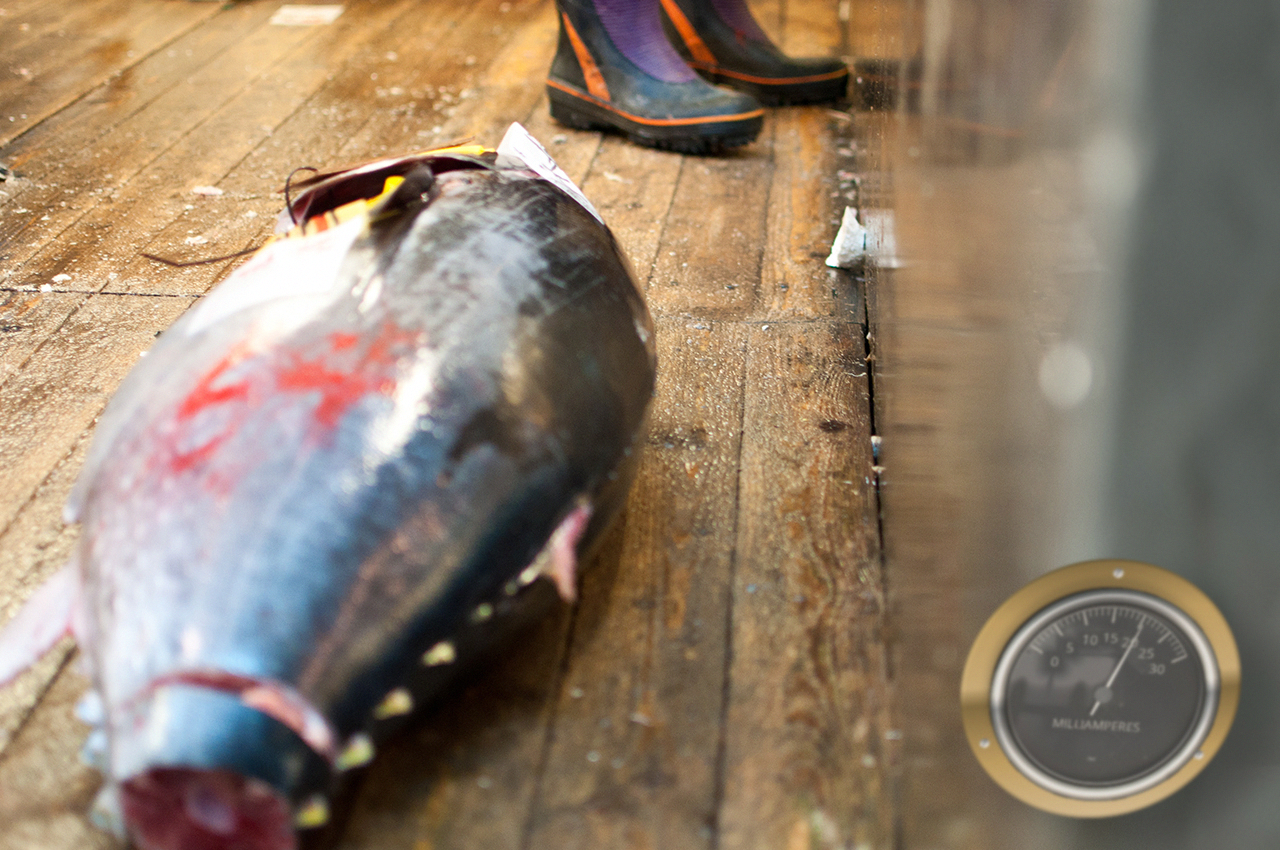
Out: 20 mA
